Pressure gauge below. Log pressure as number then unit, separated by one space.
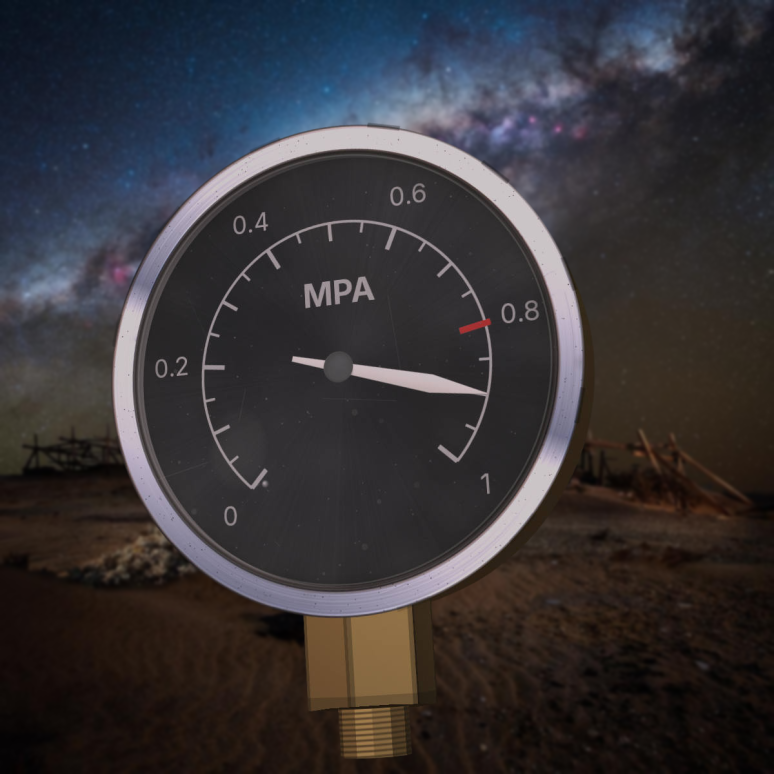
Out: 0.9 MPa
